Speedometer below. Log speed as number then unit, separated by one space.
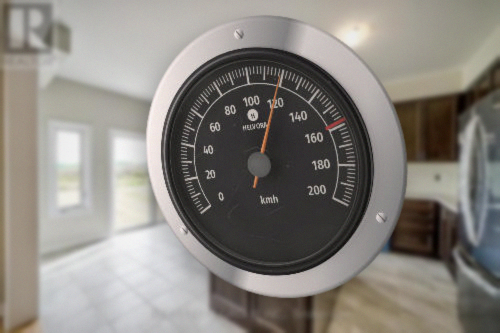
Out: 120 km/h
